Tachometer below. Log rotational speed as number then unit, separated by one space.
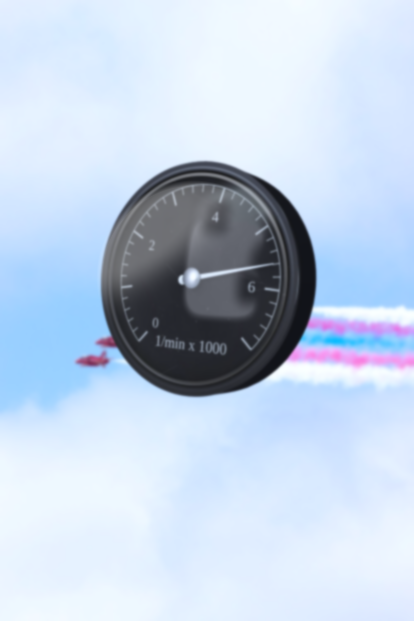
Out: 5600 rpm
